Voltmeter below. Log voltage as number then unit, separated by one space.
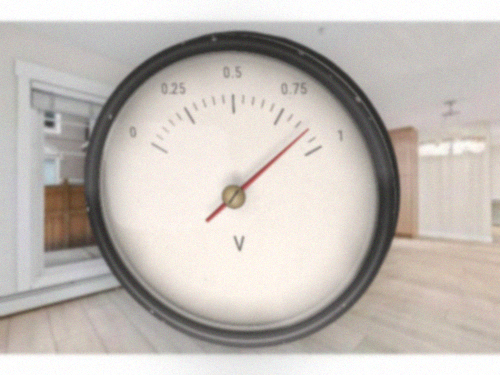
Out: 0.9 V
